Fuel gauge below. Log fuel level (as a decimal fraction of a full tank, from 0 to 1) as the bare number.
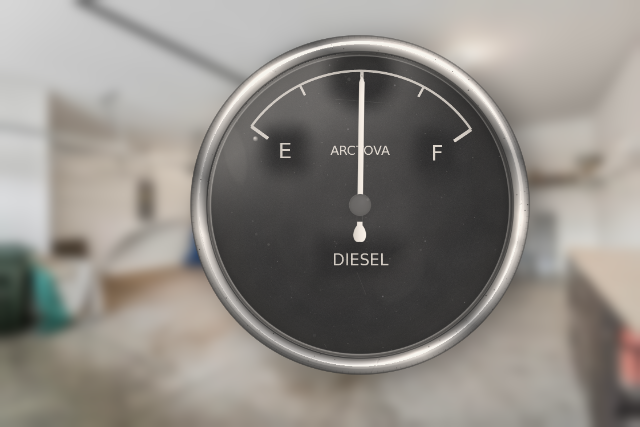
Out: 0.5
